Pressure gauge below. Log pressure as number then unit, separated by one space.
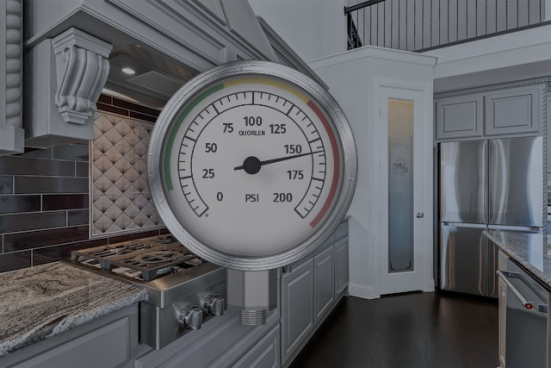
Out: 157.5 psi
